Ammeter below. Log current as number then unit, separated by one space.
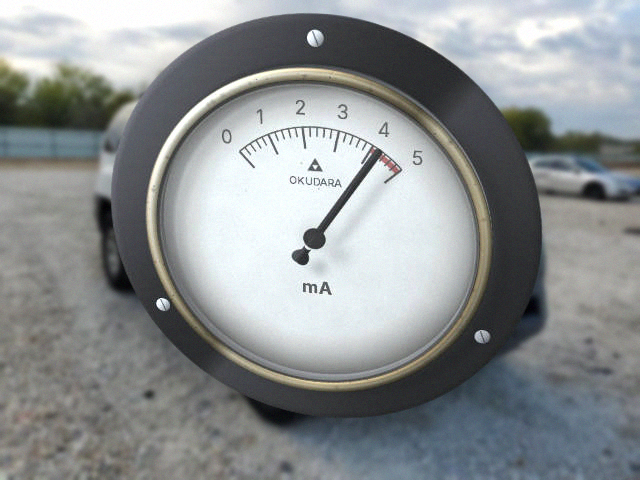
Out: 4.2 mA
